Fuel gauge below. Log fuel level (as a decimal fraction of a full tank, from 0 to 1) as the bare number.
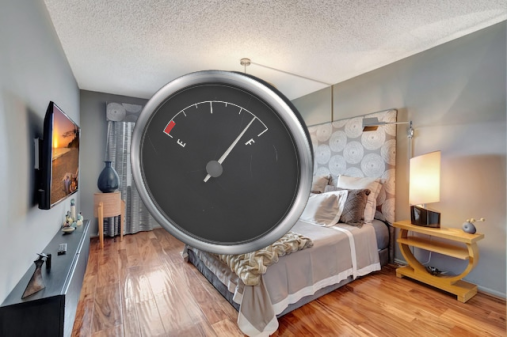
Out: 0.875
